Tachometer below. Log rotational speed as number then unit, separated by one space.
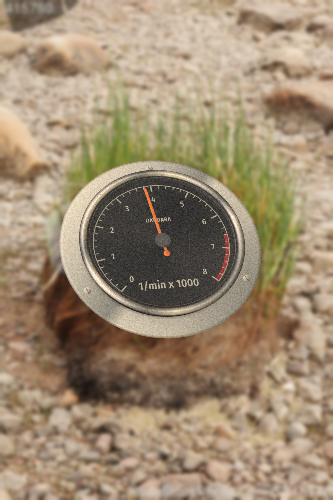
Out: 3800 rpm
